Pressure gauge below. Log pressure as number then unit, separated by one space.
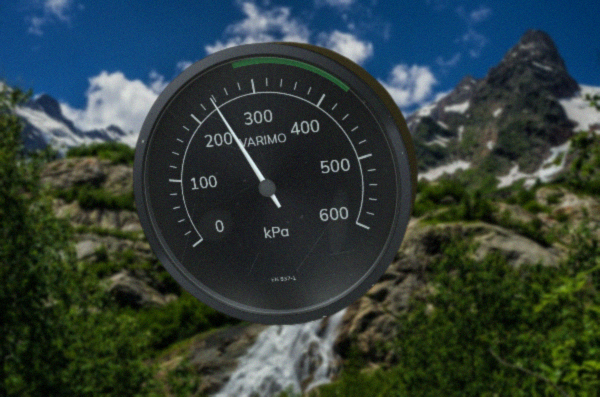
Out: 240 kPa
